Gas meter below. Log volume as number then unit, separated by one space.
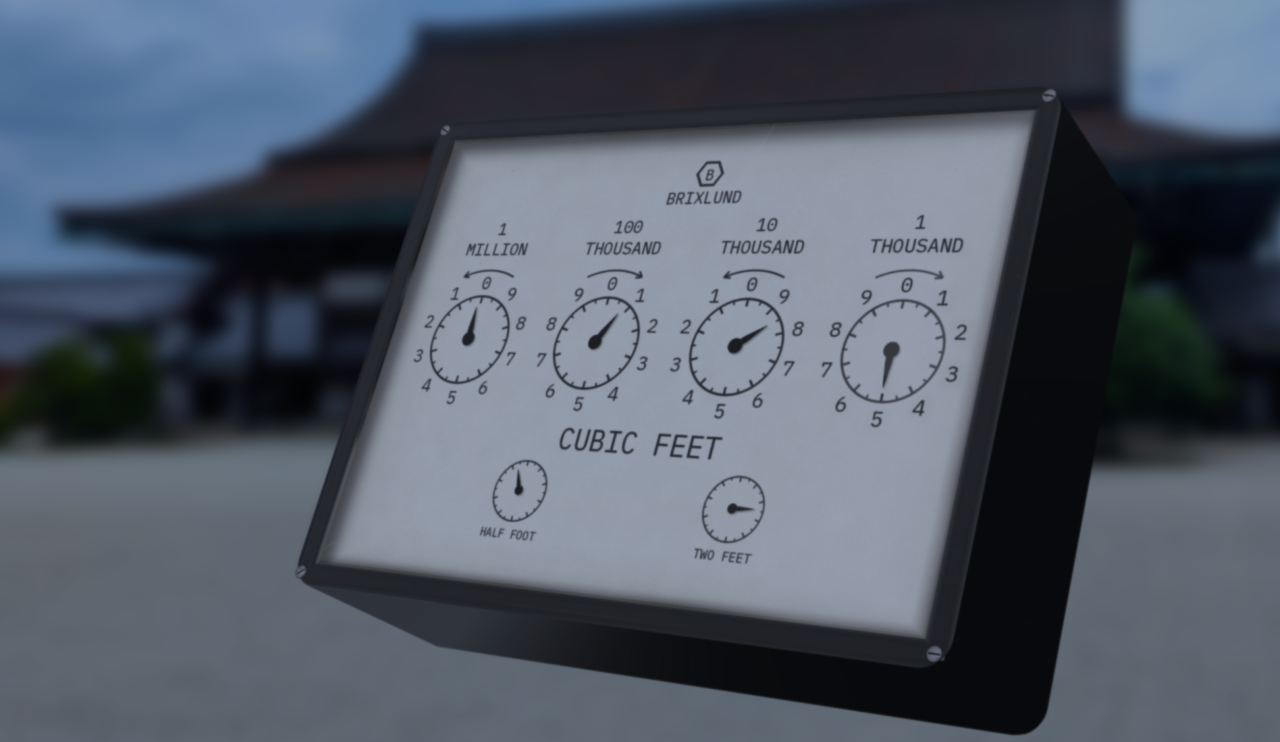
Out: 8500 ft³
